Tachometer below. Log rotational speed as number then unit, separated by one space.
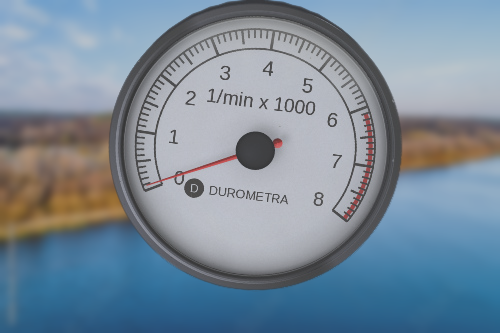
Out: 100 rpm
